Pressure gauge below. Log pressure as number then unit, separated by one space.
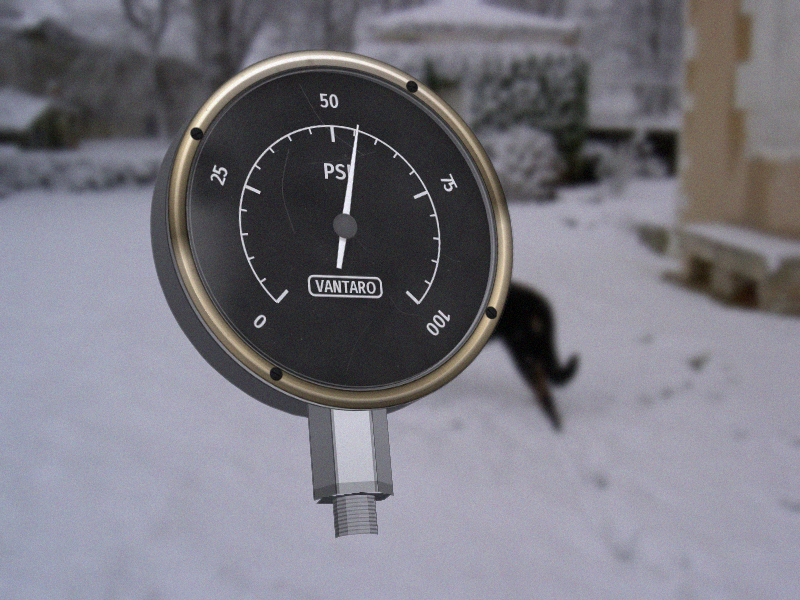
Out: 55 psi
